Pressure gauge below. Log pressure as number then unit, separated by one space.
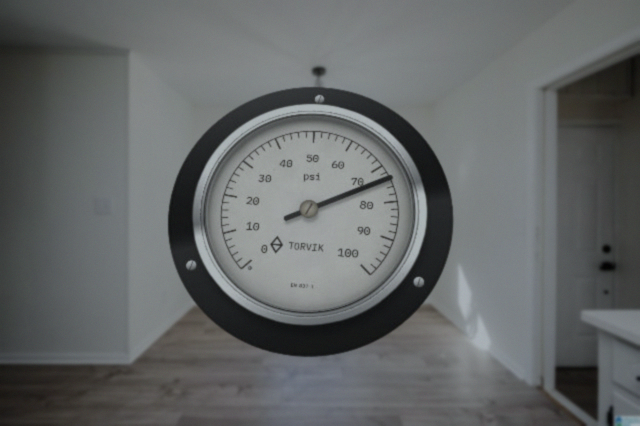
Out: 74 psi
